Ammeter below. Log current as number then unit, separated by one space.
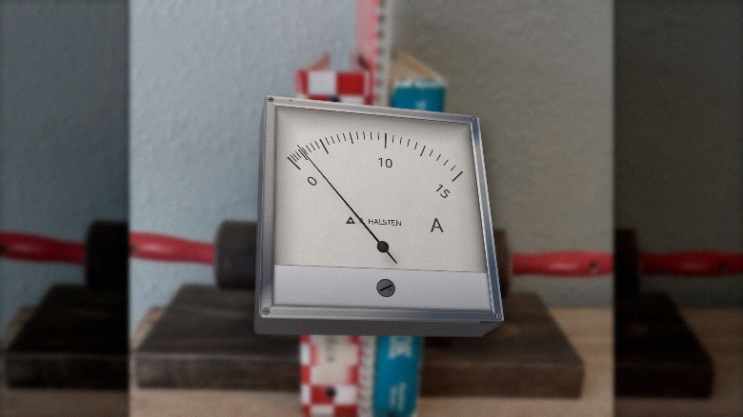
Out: 2.5 A
